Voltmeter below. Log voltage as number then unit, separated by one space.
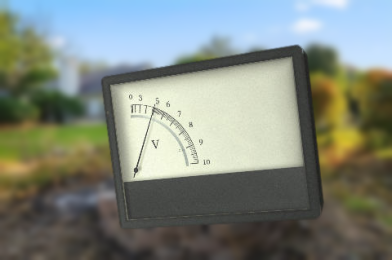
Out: 5 V
